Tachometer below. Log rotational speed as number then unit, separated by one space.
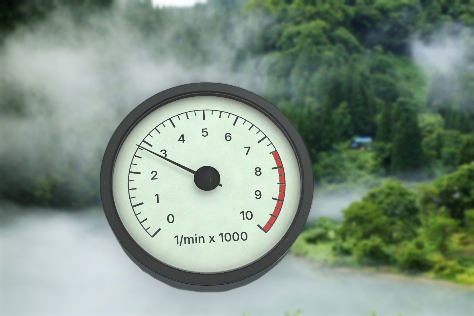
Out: 2750 rpm
